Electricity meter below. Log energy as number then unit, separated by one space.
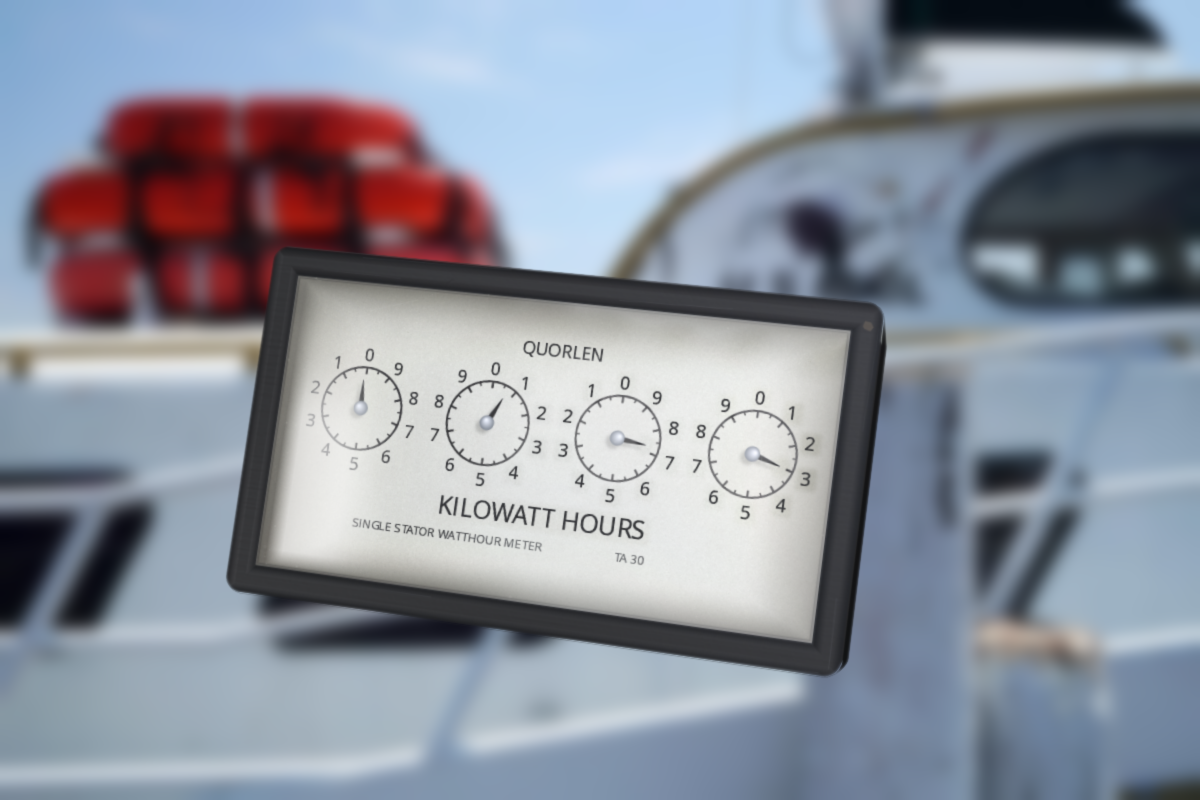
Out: 73 kWh
